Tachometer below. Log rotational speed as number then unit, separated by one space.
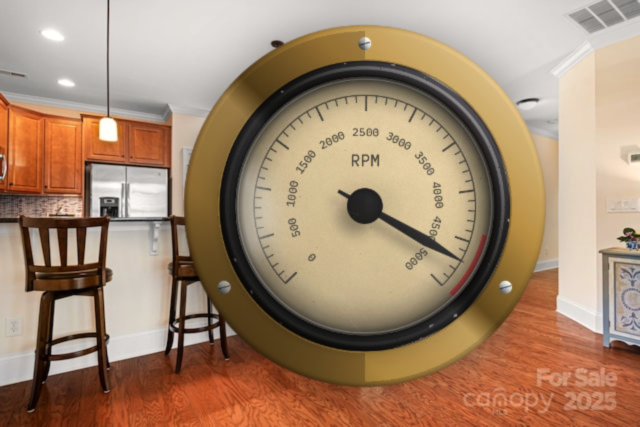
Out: 4700 rpm
